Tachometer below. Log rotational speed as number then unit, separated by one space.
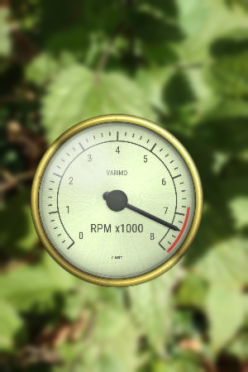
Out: 7400 rpm
